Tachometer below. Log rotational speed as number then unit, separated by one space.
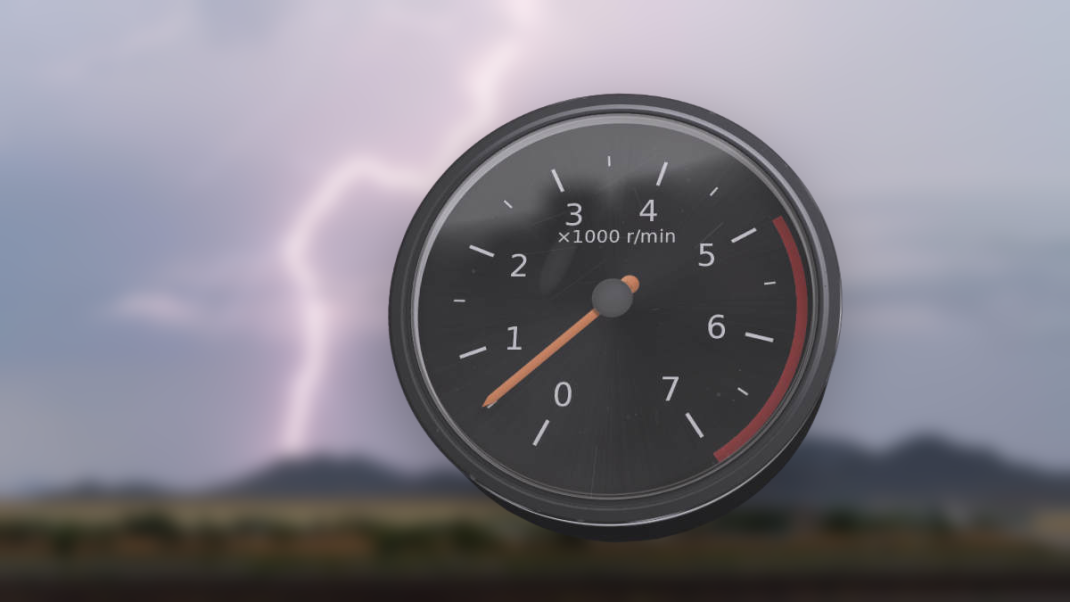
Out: 500 rpm
